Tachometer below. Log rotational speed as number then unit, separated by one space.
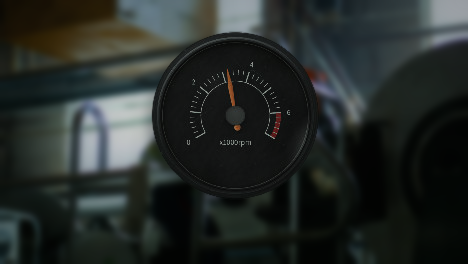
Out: 3200 rpm
